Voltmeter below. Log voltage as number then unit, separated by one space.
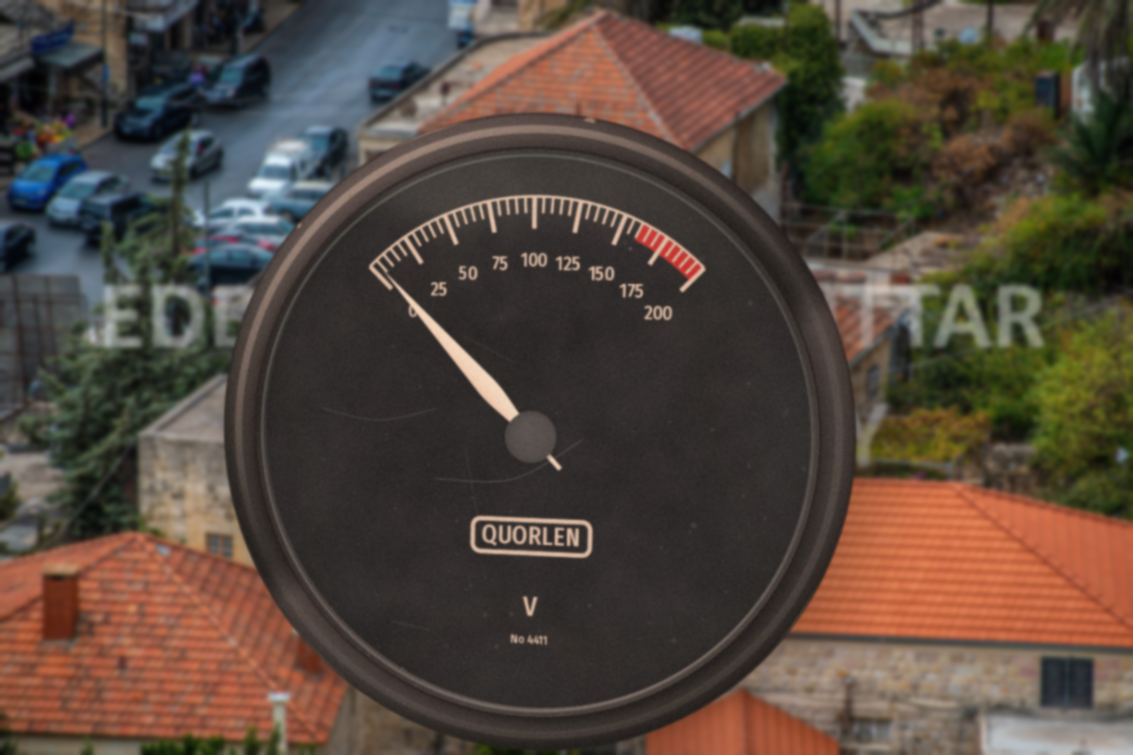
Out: 5 V
